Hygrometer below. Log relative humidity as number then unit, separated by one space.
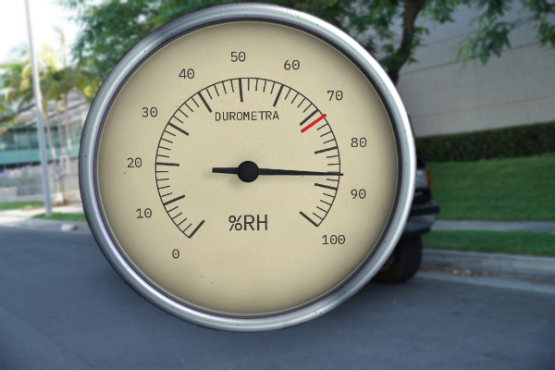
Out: 86 %
